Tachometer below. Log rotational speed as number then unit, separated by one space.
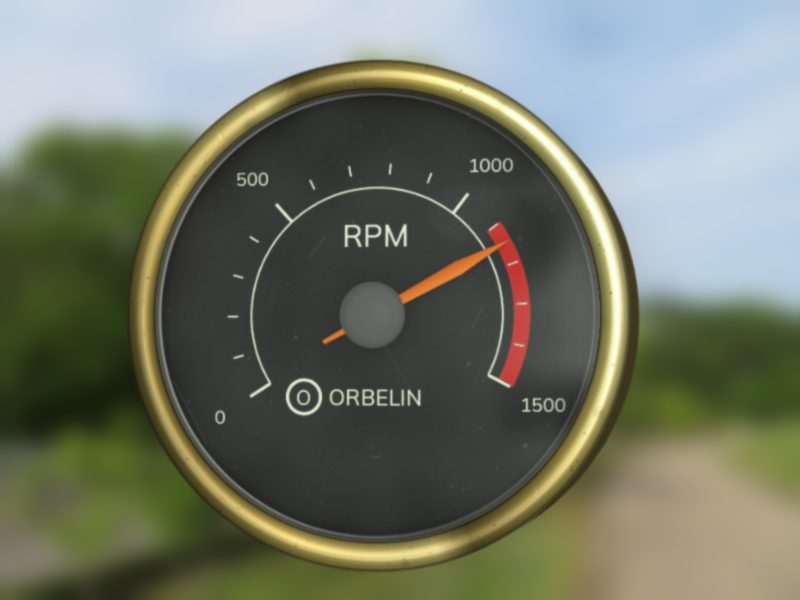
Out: 1150 rpm
